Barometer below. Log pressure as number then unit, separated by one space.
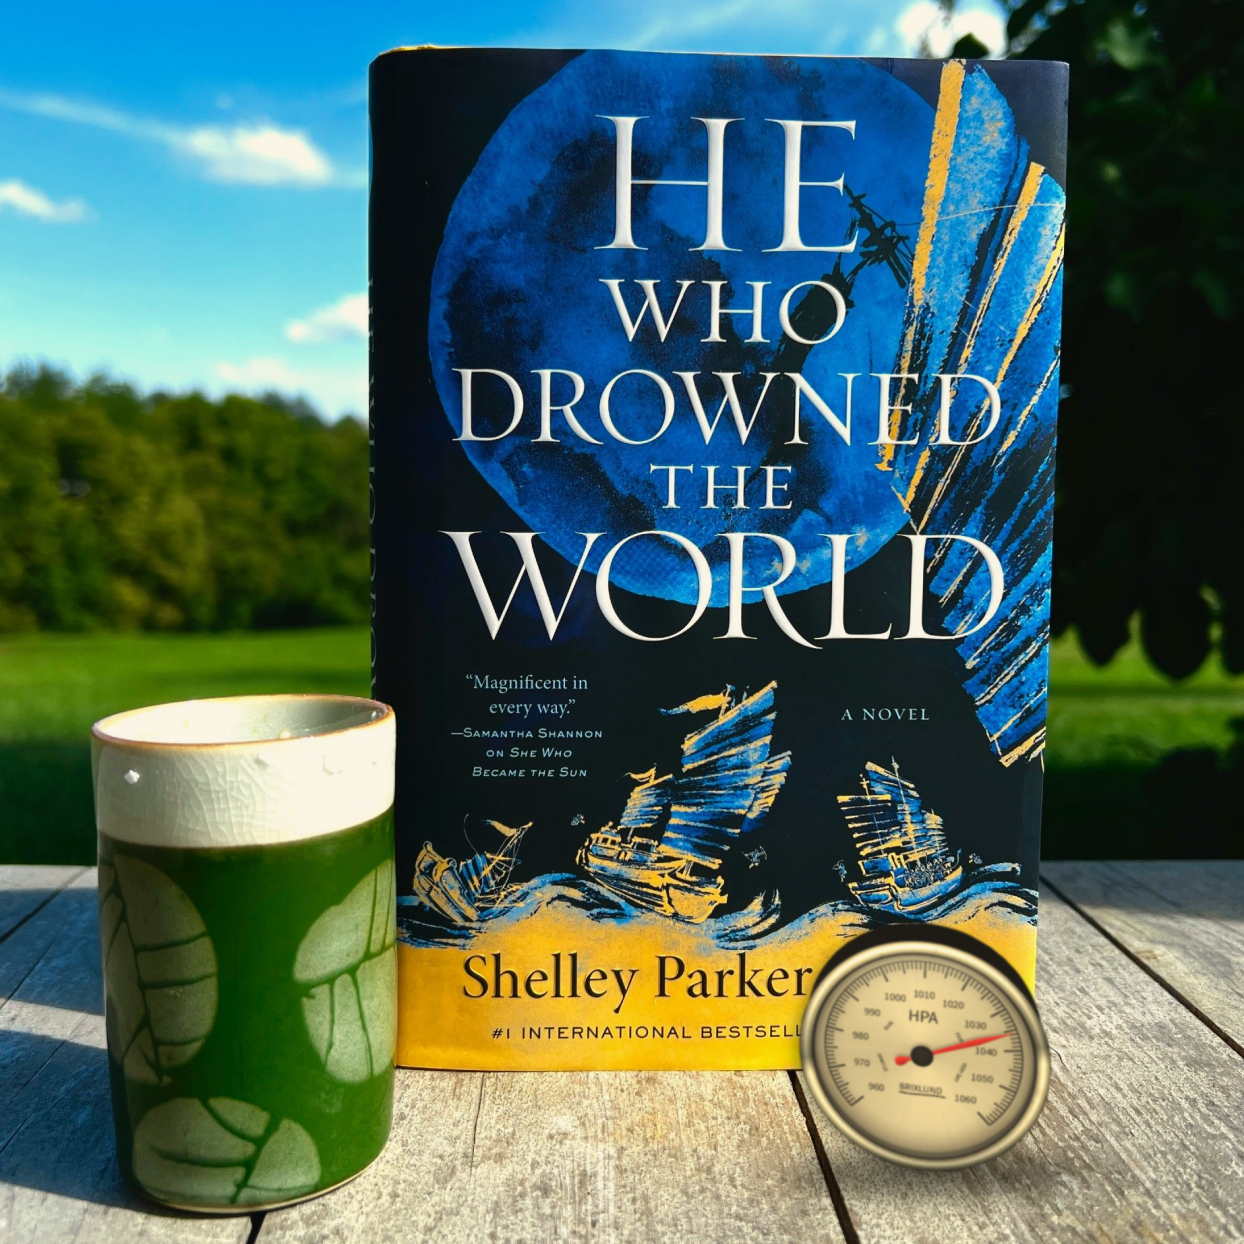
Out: 1035 hPa
